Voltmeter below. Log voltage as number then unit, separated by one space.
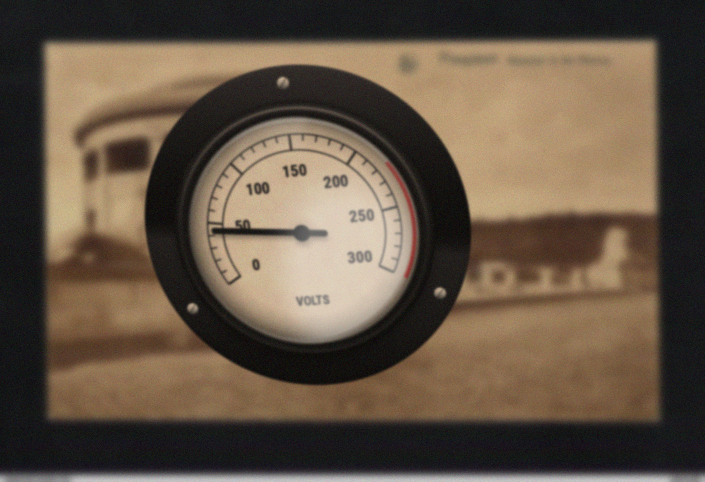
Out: 45 V
